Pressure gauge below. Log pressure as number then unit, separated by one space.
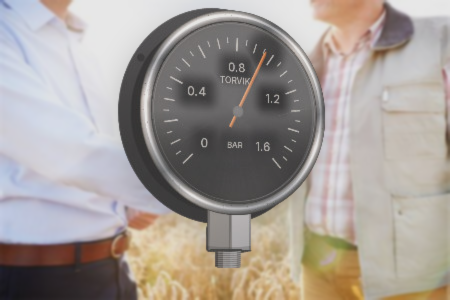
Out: 0.95 bar
